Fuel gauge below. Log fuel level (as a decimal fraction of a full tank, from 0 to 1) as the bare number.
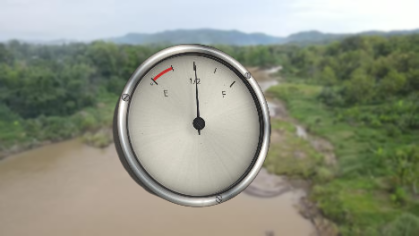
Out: 0.5
